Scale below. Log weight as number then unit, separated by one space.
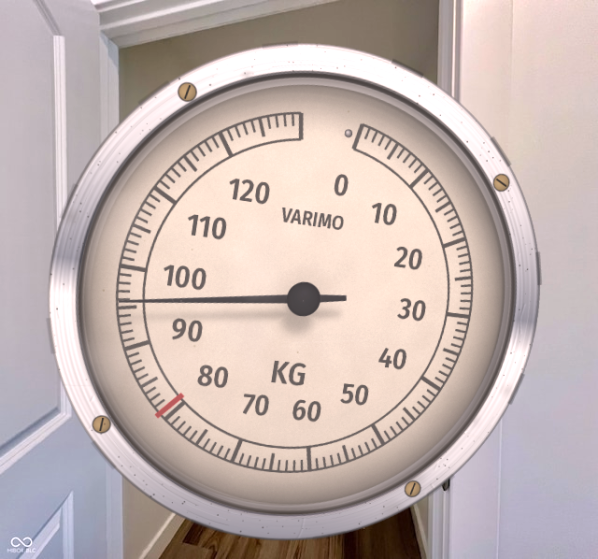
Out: 96 kg
